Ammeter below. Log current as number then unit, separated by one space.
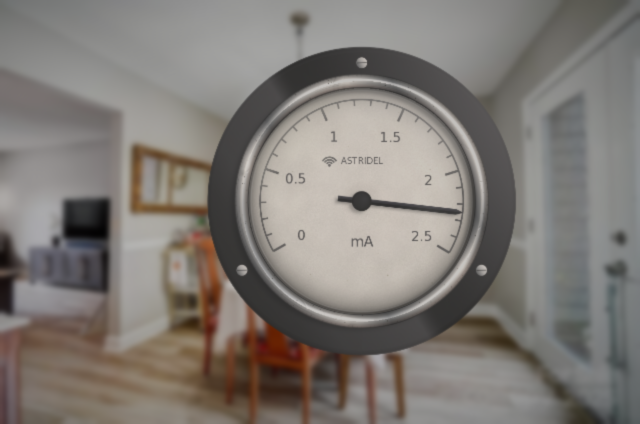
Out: 2.25 mA
